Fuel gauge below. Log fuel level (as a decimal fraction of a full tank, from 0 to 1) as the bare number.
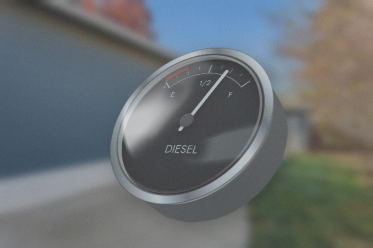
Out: 0.75
